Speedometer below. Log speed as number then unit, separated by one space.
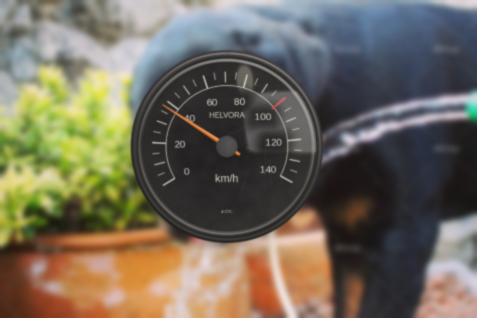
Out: 37.5 km/h
